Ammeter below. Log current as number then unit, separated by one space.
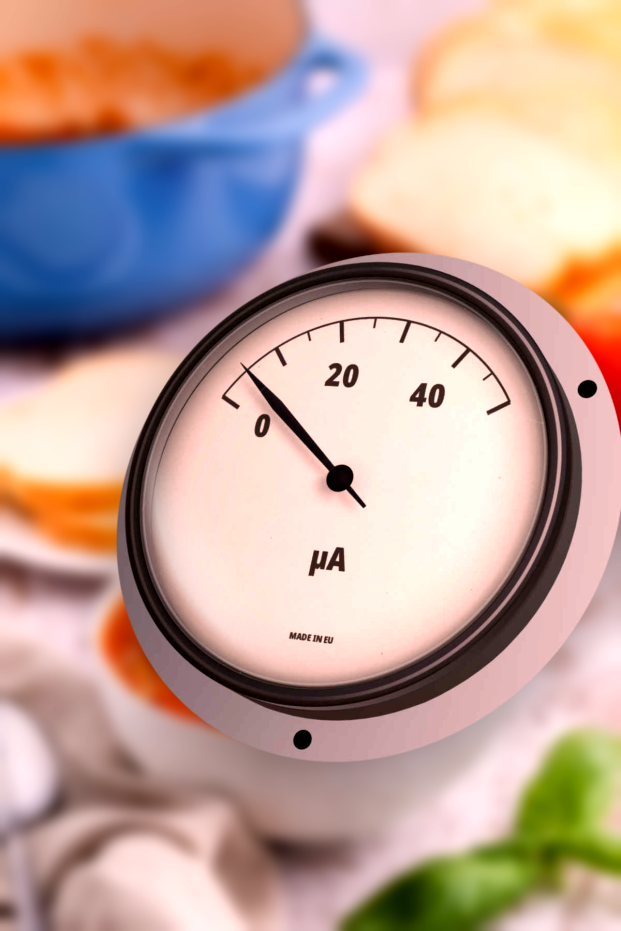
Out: 5 µA
